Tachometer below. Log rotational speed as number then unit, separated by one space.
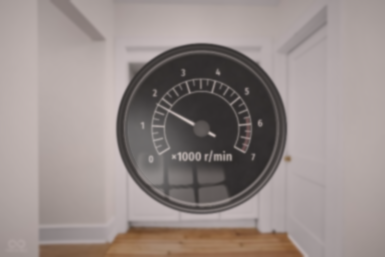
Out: 1750 rpm
